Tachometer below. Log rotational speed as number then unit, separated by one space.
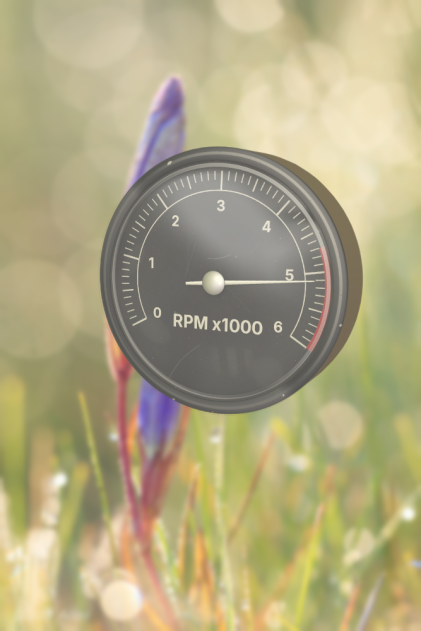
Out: 5100 rpm
